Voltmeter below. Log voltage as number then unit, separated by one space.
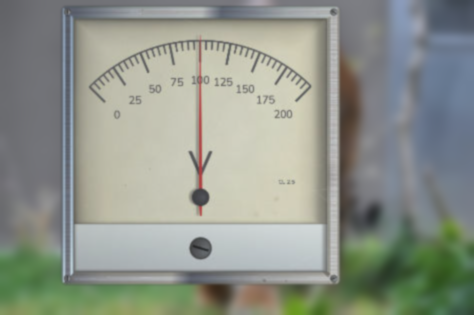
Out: 100 V
